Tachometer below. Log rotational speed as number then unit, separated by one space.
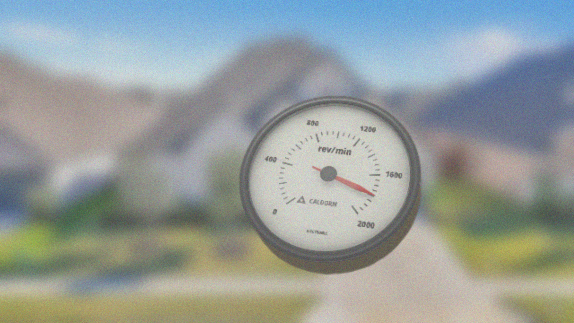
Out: 1800 rpm
